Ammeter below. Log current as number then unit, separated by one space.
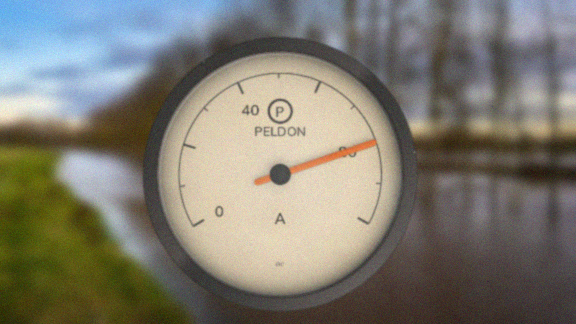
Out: 80 A
